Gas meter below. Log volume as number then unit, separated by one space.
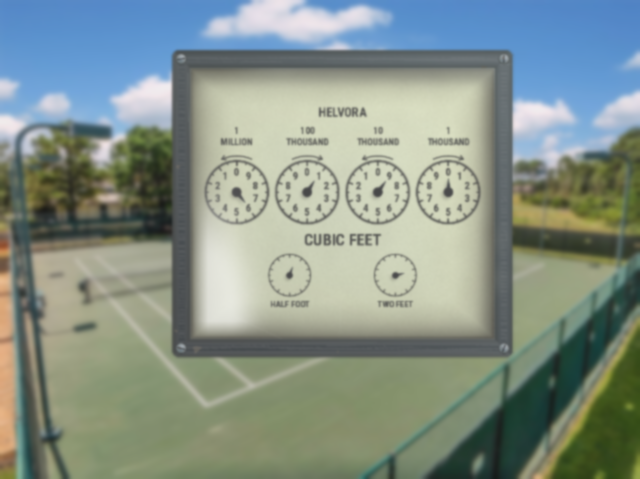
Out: 609000 ft³
